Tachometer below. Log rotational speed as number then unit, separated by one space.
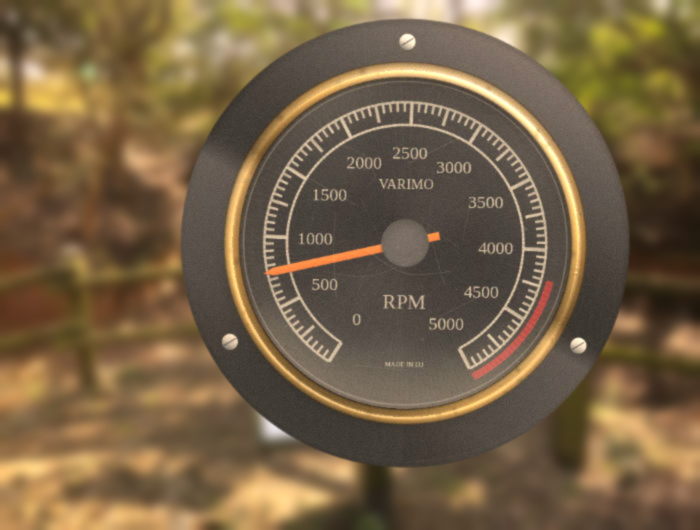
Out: 750 rpm
